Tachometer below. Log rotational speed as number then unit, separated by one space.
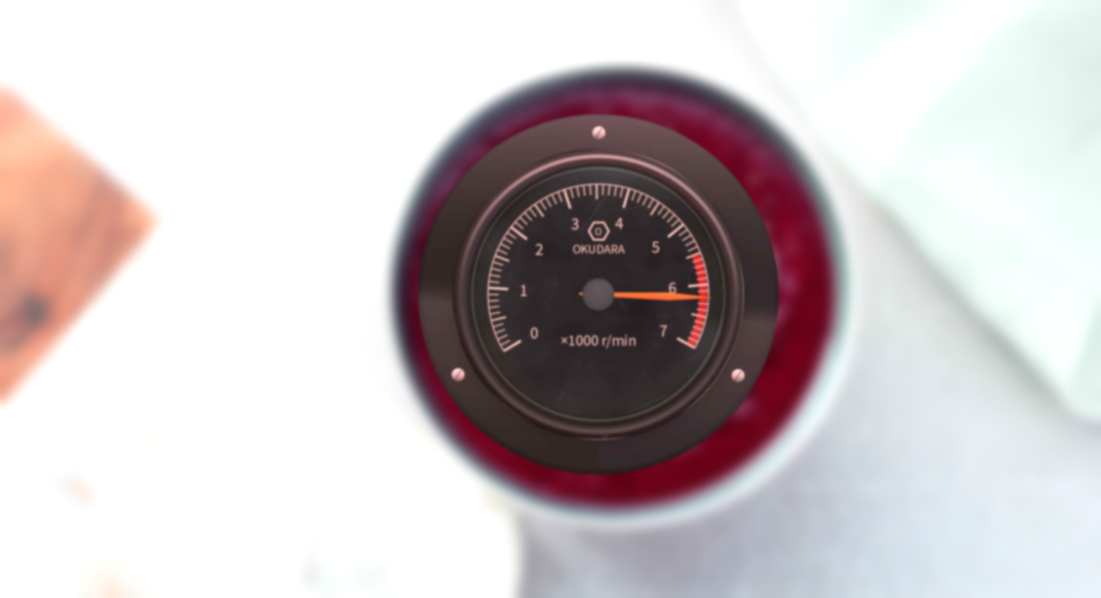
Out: 6200 rpm
